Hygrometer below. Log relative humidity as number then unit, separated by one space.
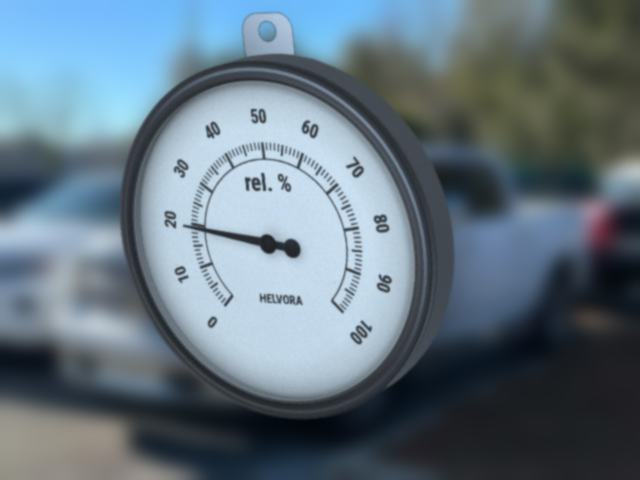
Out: 20 %
